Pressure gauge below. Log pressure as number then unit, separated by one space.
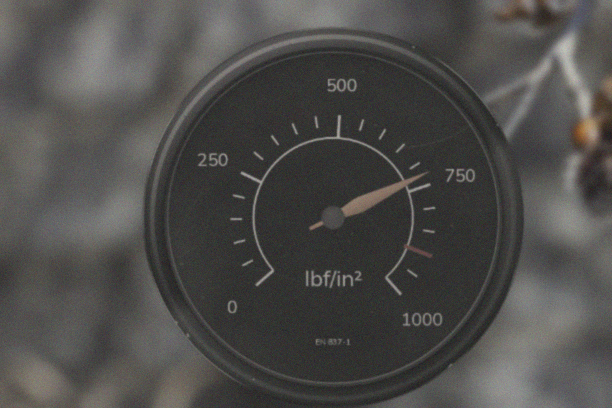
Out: 725 psi
